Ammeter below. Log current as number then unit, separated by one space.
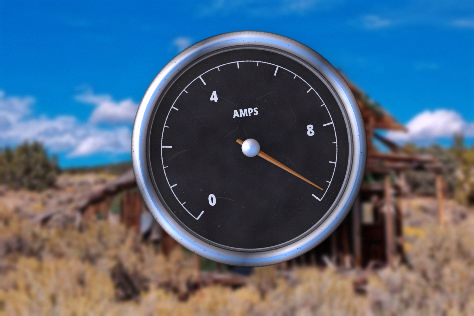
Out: 9.75 A
